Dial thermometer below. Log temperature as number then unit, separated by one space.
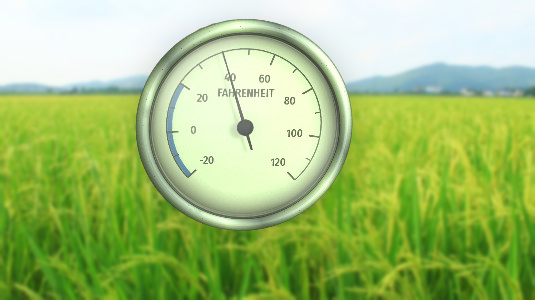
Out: 40 °F
